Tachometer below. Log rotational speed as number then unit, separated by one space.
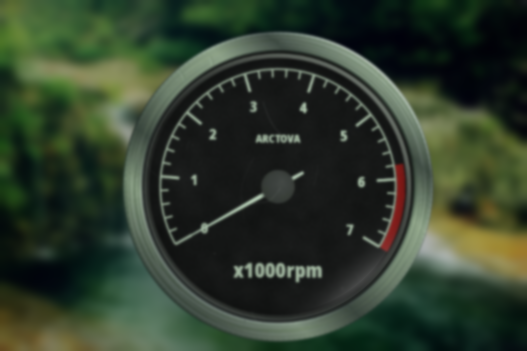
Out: 0 rpm
